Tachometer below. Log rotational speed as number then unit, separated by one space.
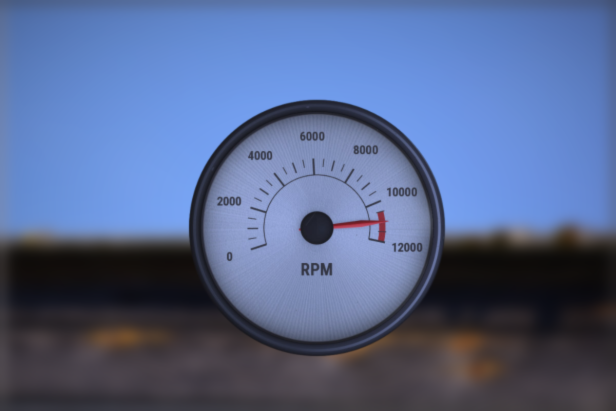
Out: 11000 rpm
